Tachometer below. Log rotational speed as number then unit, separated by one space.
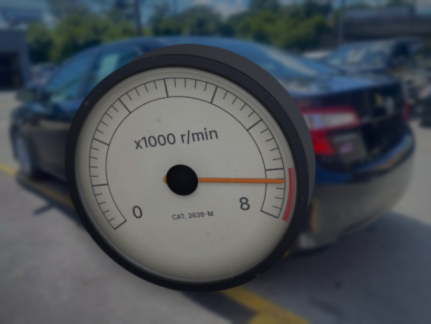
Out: 7200 rpm
